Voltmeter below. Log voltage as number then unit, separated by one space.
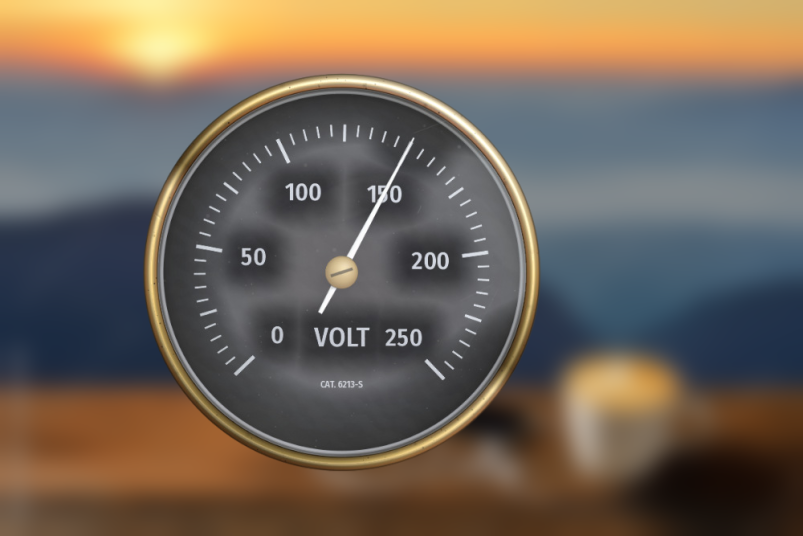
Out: 150 V
